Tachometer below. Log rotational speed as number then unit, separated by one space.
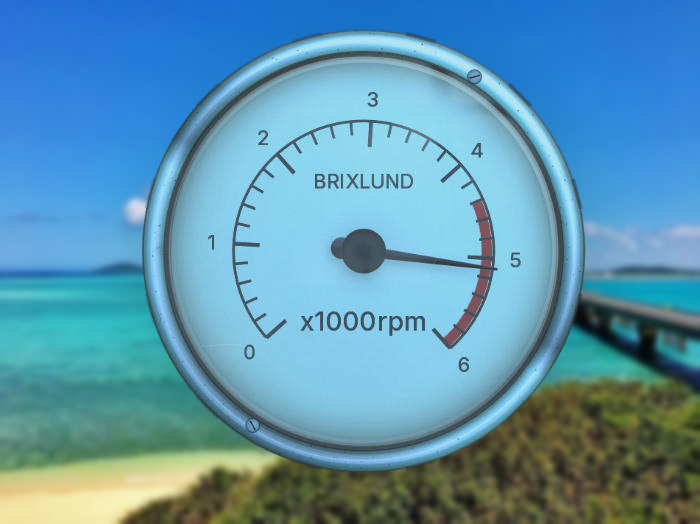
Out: 5100 rpm
